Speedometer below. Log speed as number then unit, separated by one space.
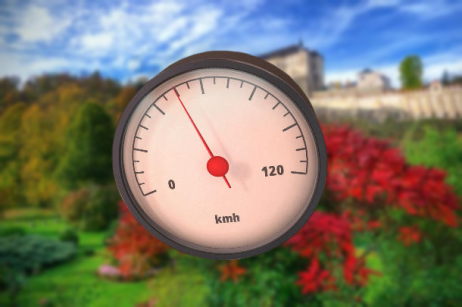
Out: 50 km/h
